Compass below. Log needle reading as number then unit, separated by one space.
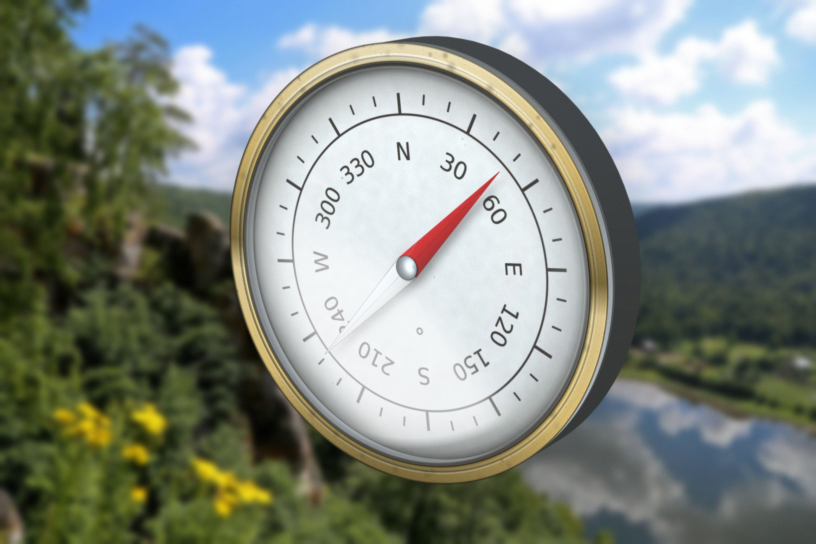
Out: 50 °
